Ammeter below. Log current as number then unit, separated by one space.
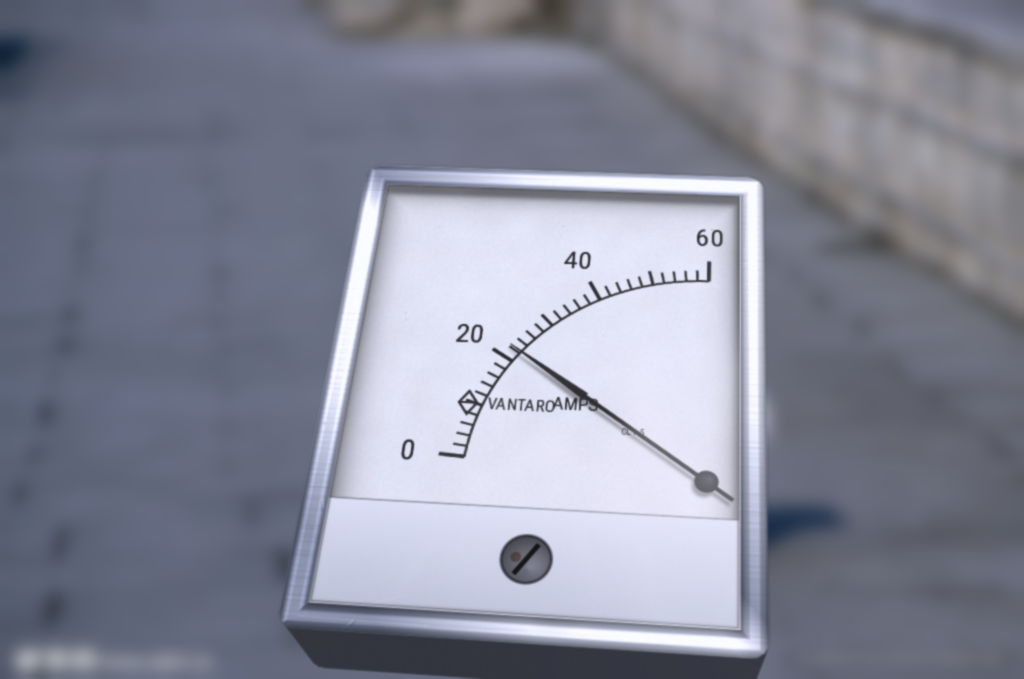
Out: 22 A
